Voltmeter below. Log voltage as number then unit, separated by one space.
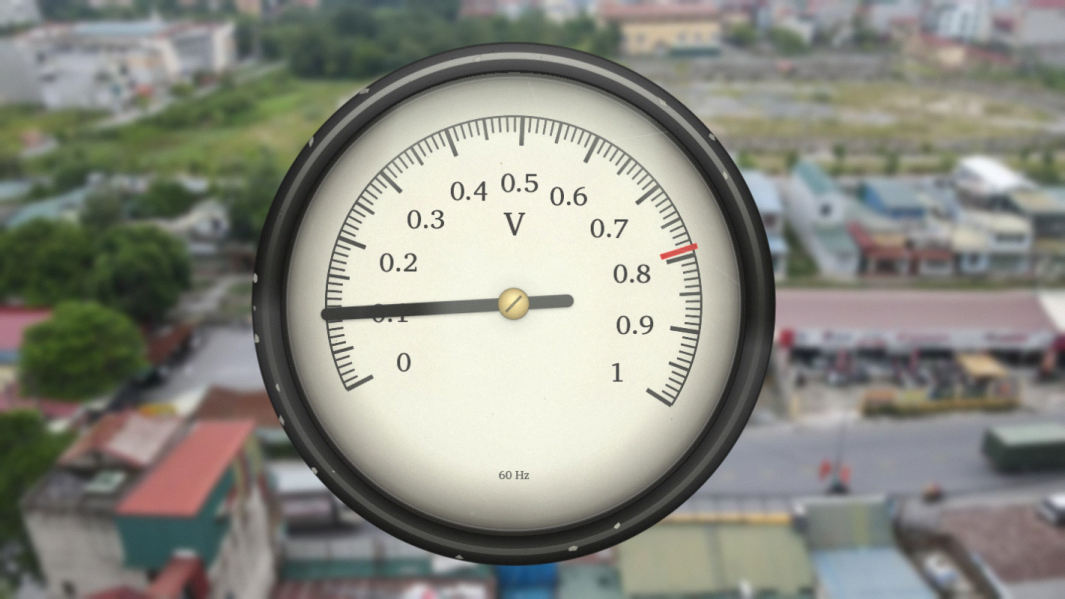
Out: 0.1 V
